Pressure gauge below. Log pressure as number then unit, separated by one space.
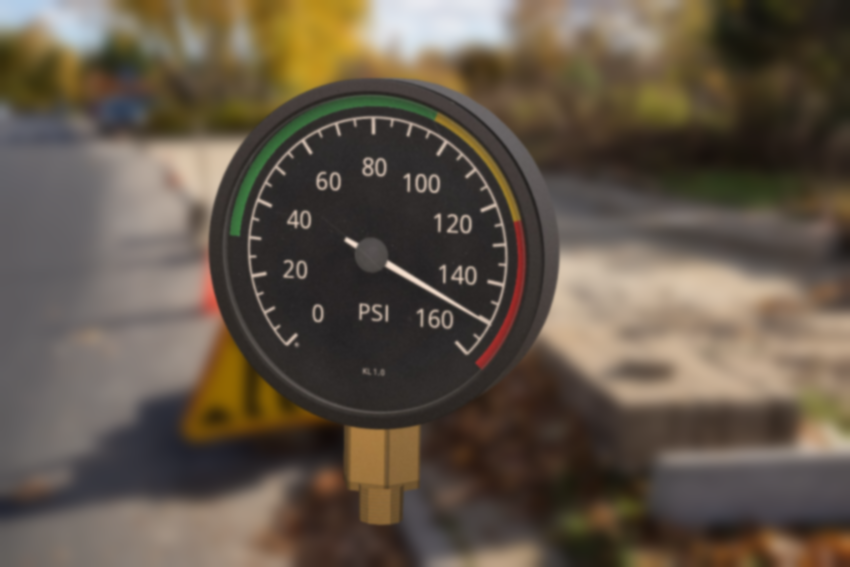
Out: 150 psi
